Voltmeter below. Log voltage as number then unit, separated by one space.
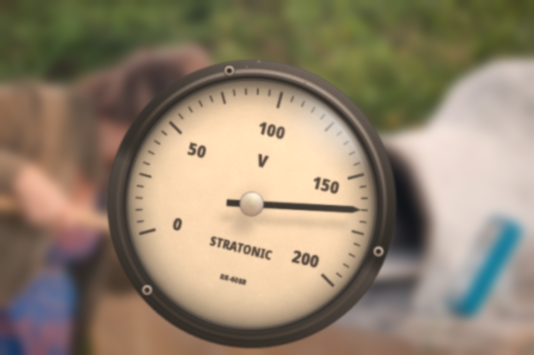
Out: 165 V
